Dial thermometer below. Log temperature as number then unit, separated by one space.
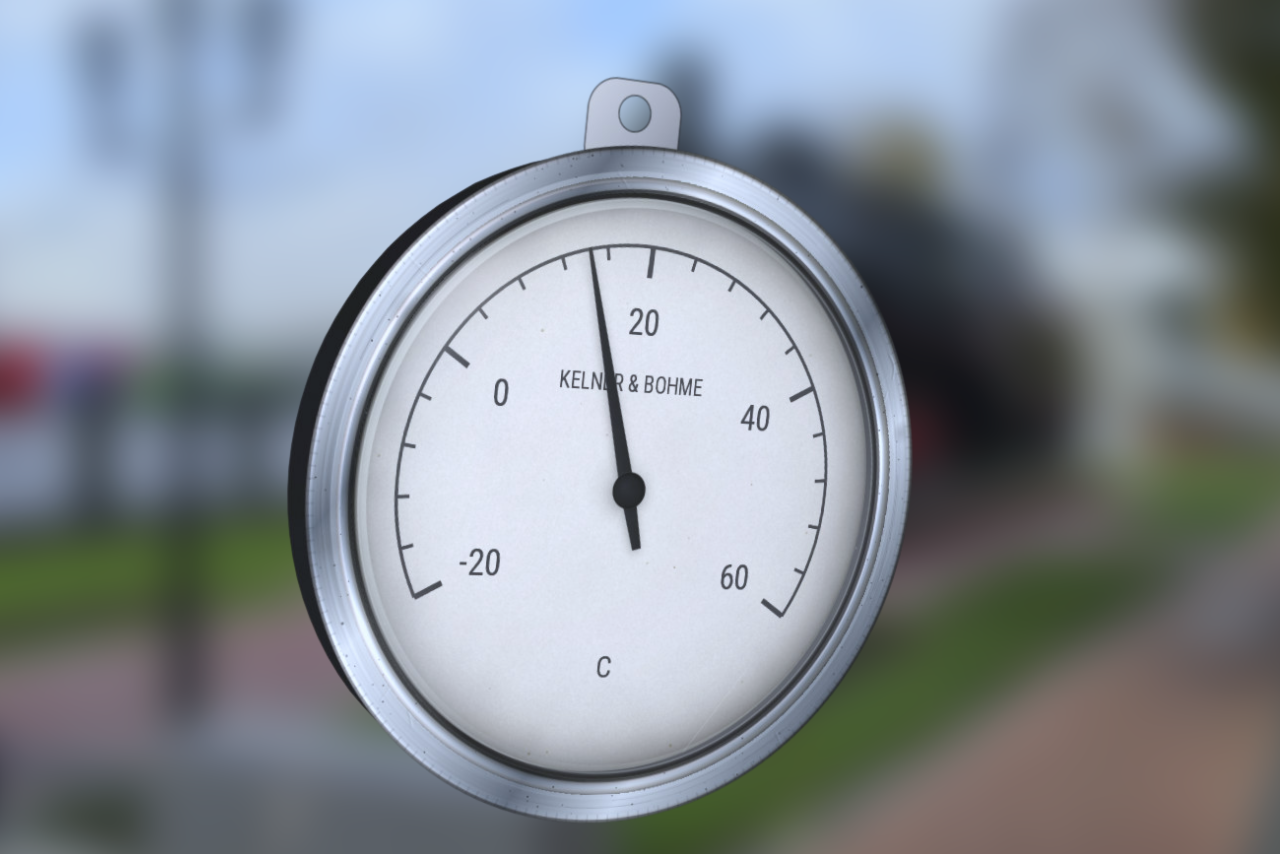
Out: 14 °C
